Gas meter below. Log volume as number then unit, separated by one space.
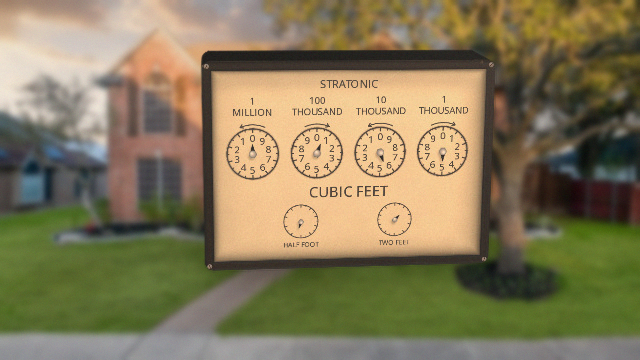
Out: 5500 ft³
